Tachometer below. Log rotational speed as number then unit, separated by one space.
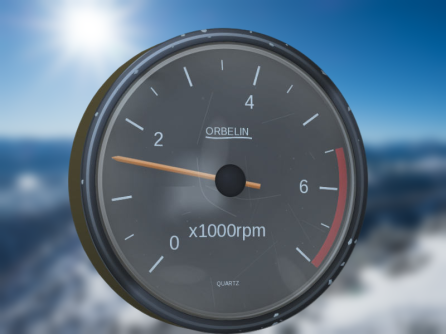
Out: 1500 rpm
